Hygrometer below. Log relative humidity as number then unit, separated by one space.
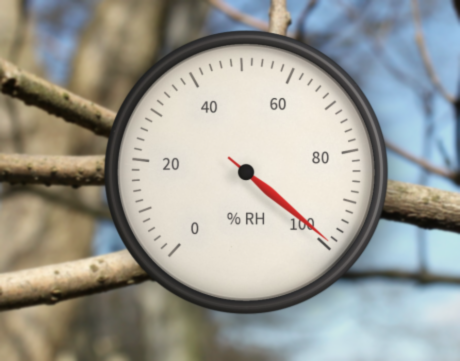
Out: 99 %
